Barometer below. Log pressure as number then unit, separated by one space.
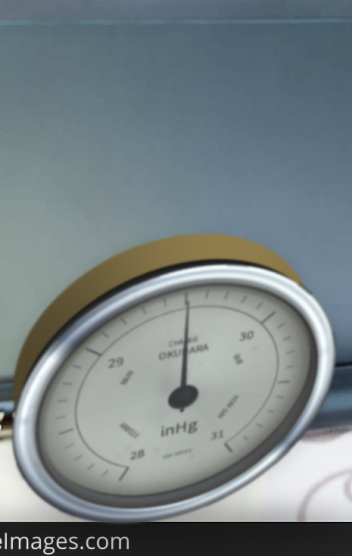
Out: 29.5 inHg
